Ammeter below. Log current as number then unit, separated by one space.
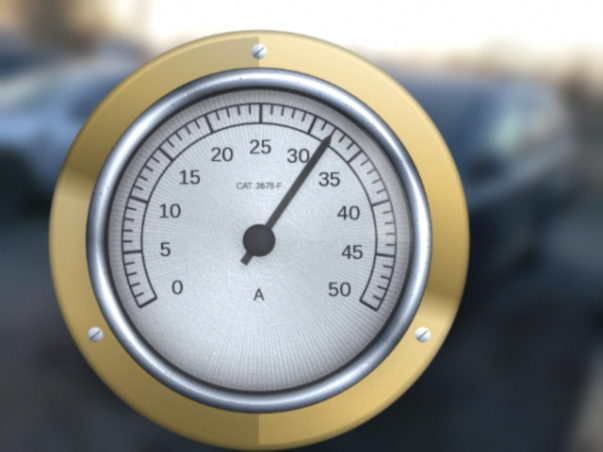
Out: 32 A
